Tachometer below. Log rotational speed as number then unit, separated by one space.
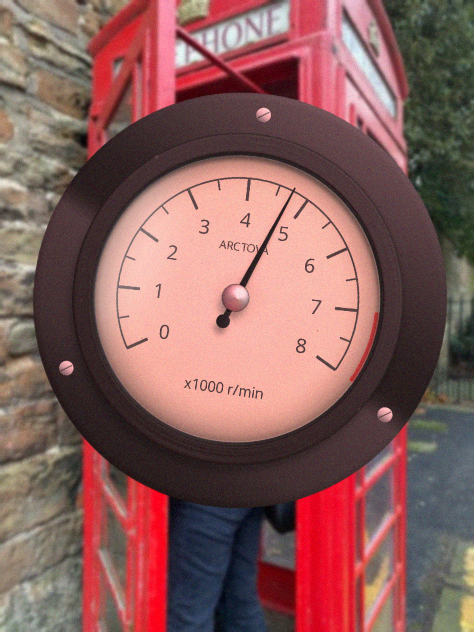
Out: 4750 rpm
